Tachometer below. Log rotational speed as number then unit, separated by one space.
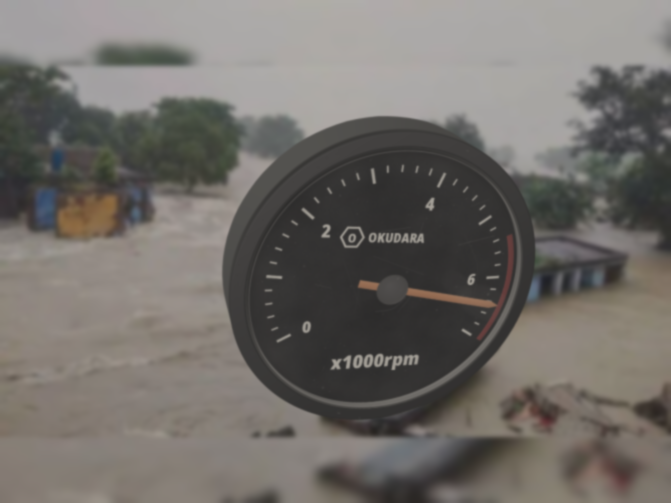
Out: 6400 rpm
